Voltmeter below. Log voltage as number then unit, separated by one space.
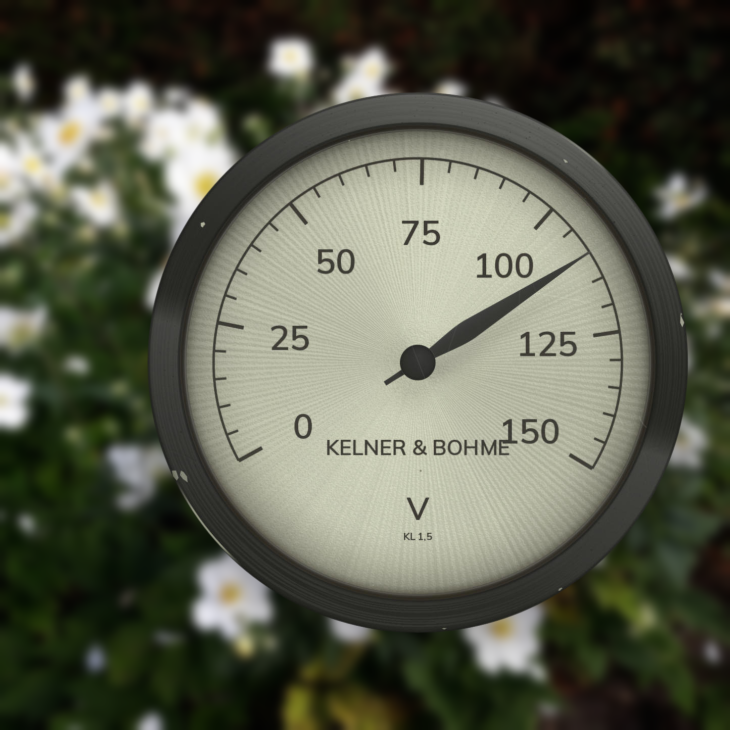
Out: 110 V
